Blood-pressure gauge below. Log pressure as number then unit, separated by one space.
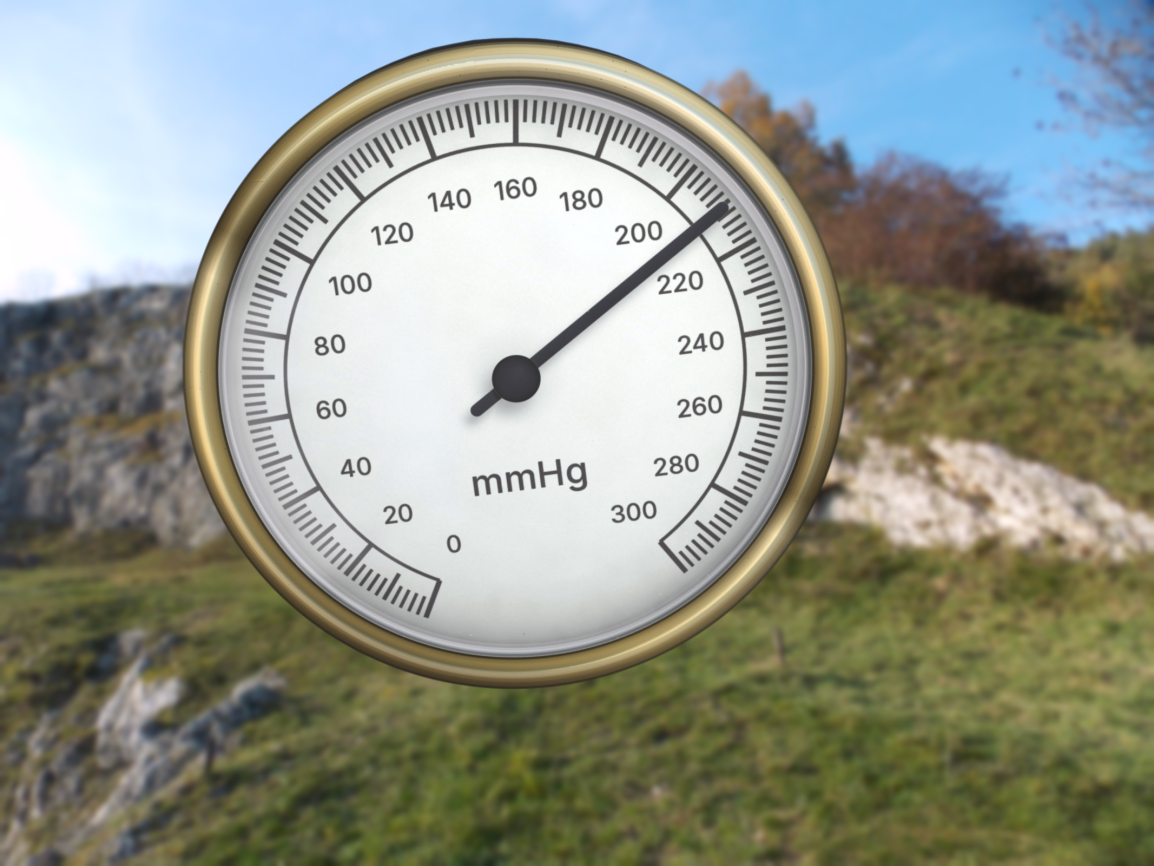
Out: 210 mmHg
